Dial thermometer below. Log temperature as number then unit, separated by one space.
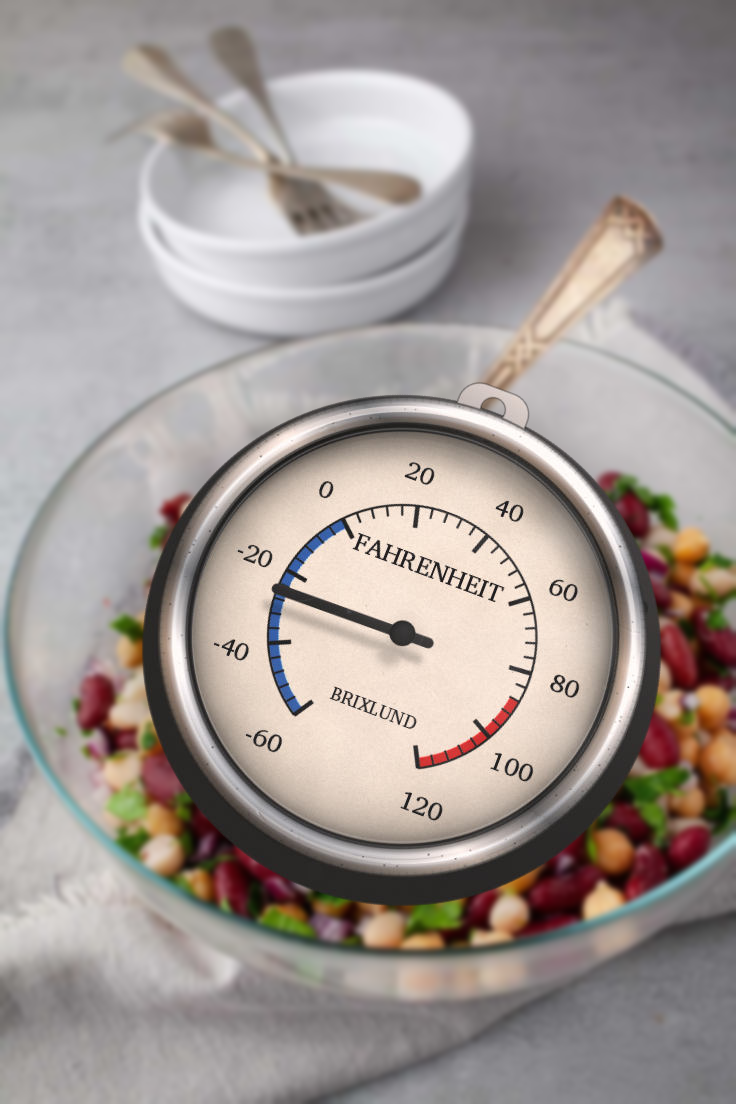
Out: -26 °F
